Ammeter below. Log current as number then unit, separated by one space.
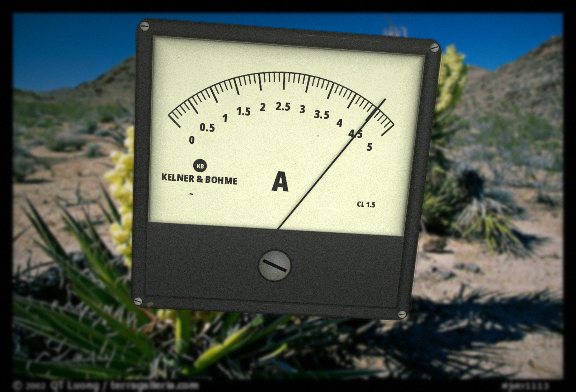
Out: 4.5 A
